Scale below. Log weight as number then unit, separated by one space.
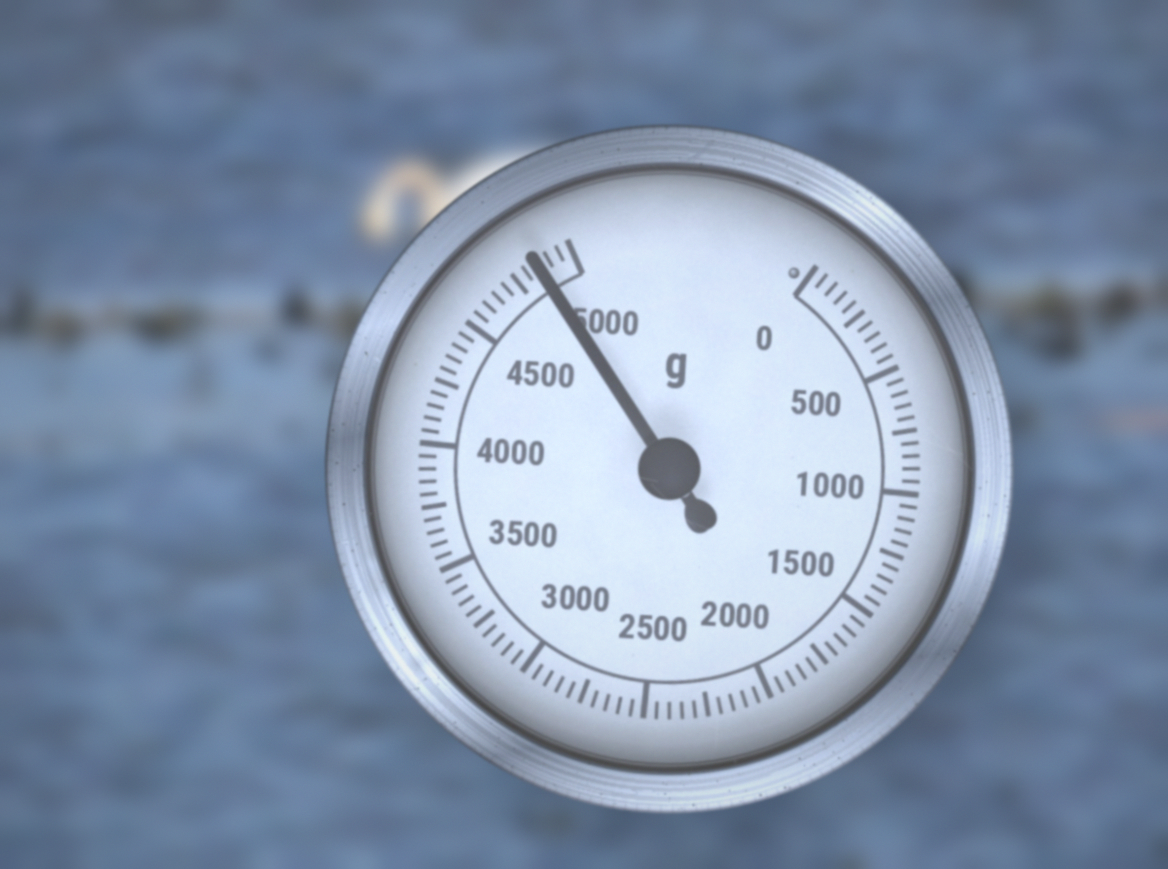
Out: 4850 g
